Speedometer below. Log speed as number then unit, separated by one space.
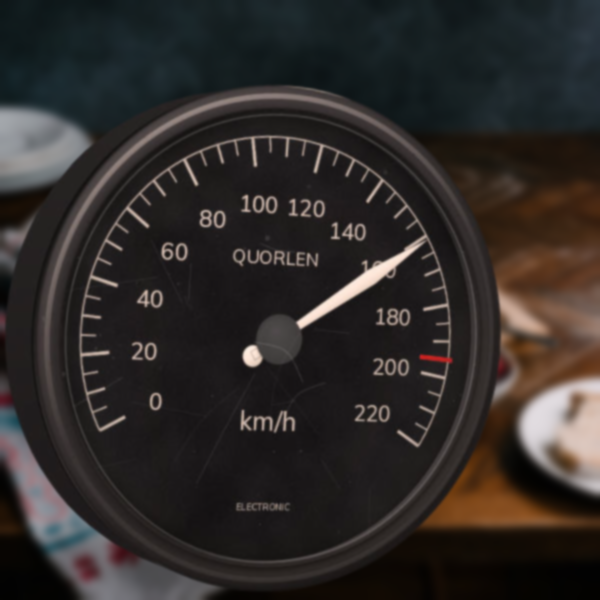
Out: 160 km/h
